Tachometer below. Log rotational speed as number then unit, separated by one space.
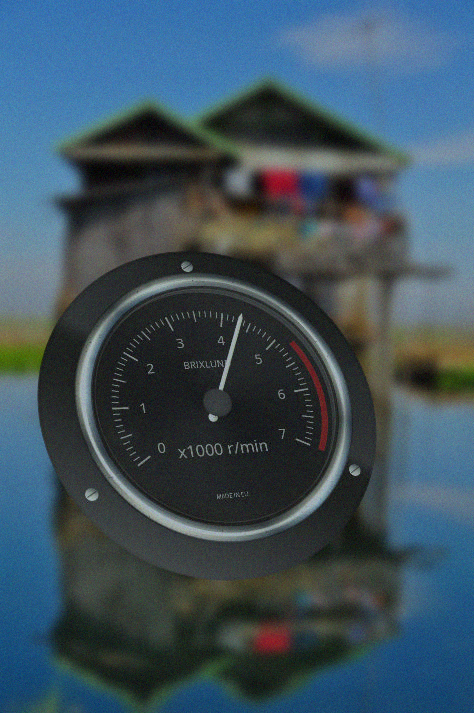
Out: 4300 rpm
